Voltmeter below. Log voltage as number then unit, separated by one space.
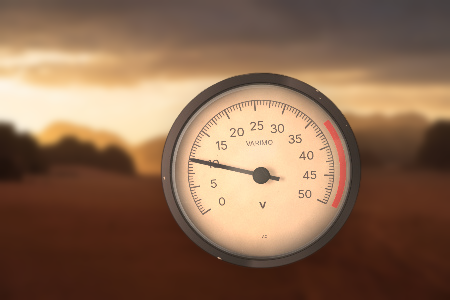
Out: 10 V
